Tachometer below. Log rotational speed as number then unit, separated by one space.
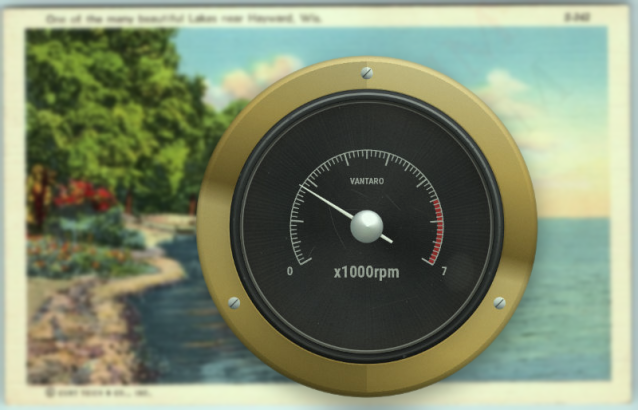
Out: 1800 rpm
